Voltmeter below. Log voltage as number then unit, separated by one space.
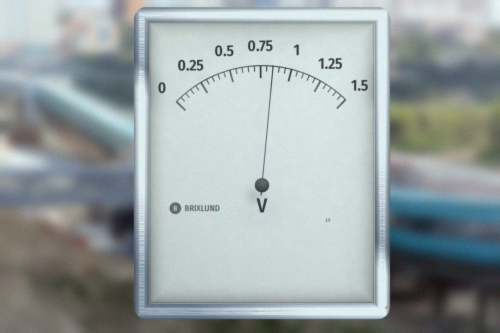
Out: 0.85 V
